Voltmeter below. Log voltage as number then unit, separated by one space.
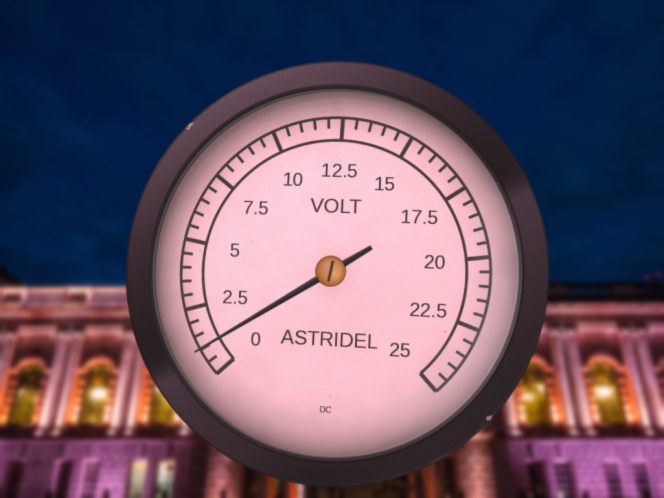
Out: 1 V
